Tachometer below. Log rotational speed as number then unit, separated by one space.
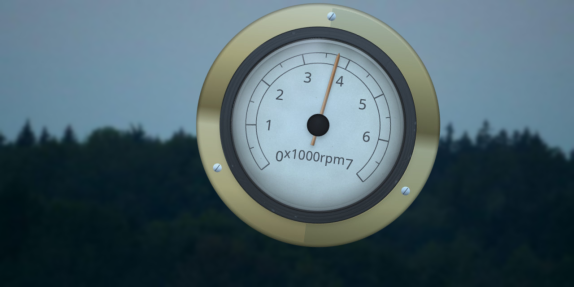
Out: 3750 rpm
